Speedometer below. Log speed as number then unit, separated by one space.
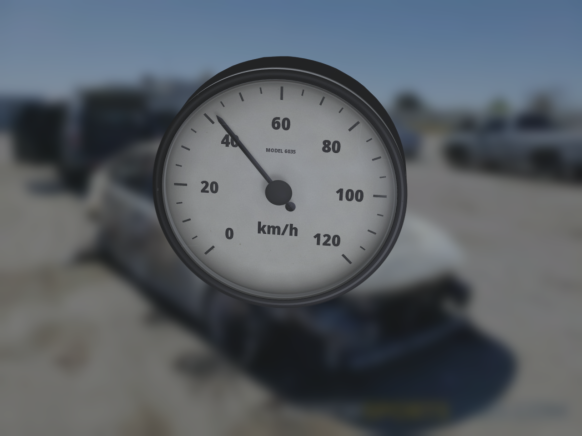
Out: 42.5 km/h
